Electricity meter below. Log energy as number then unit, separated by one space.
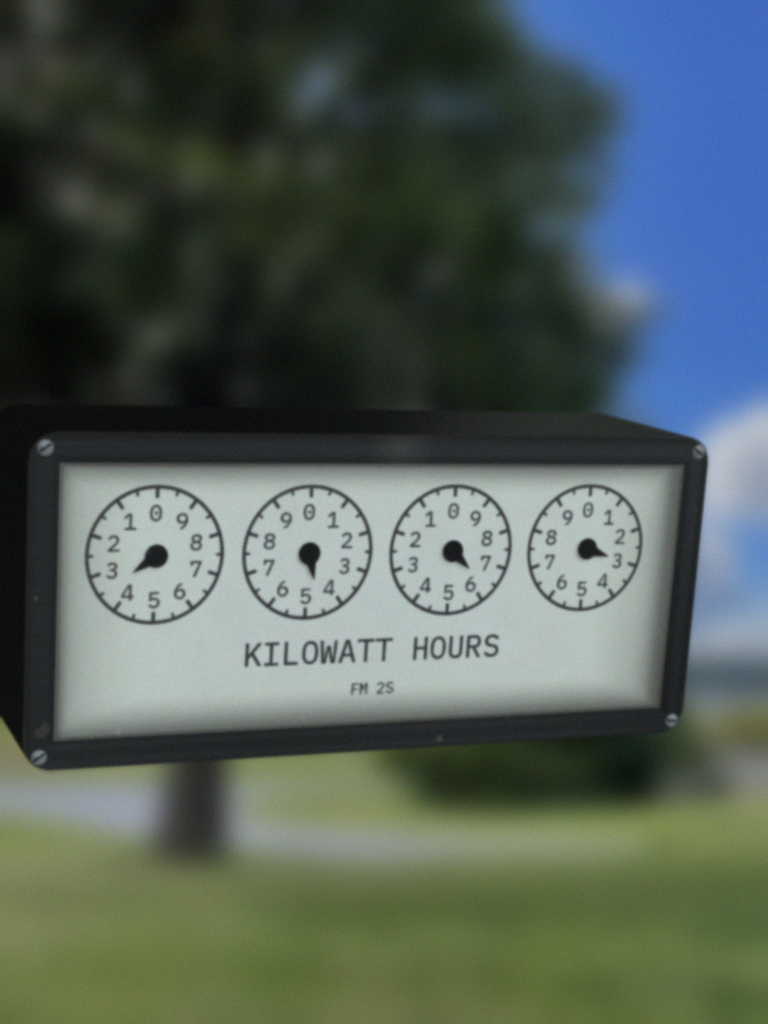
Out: 3463 kWh
